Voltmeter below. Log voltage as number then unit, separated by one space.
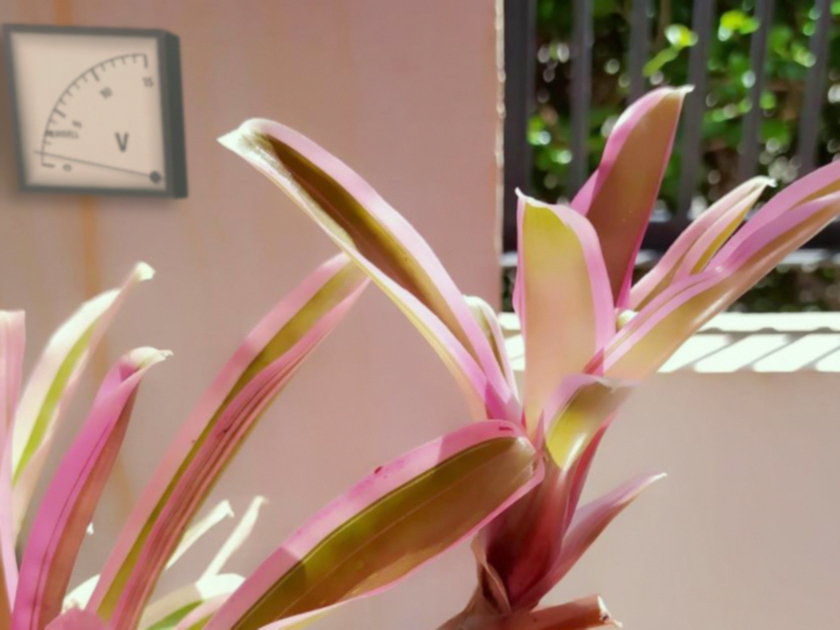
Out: 1 V
